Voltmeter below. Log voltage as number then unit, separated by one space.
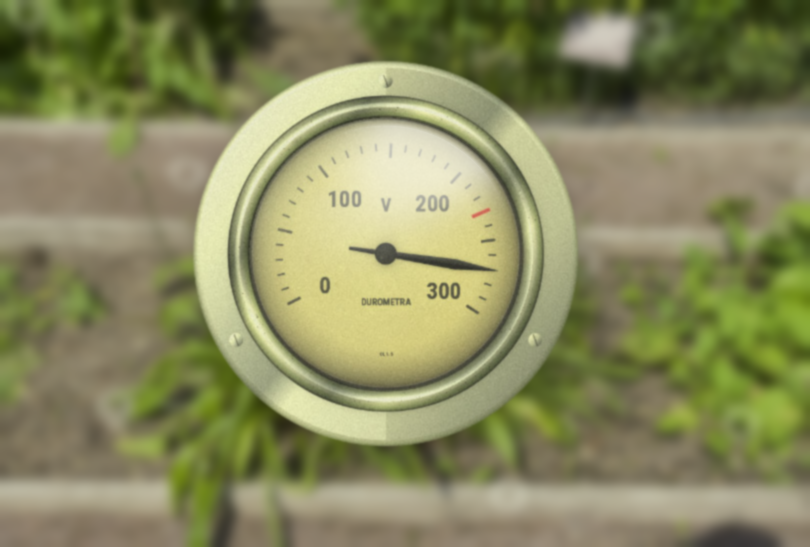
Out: 270 V
